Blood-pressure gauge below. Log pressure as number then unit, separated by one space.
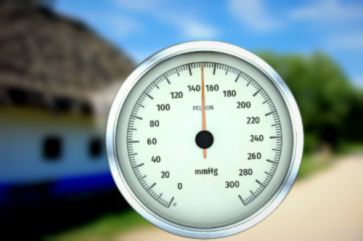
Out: 150 mmHg
